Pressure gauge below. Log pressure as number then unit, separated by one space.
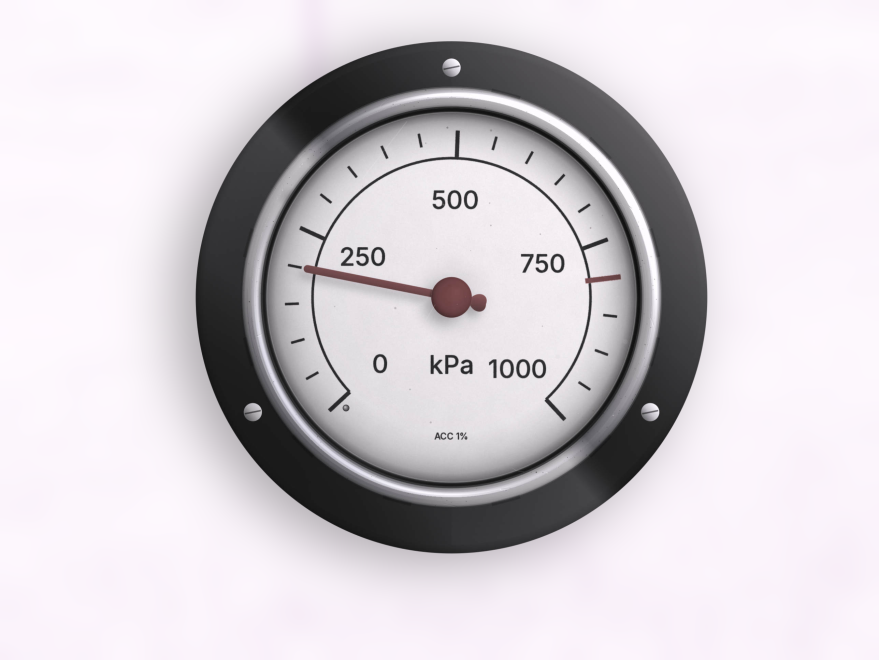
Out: 200 kPa
